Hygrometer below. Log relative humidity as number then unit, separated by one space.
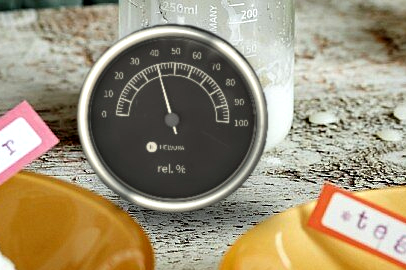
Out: 40 %
